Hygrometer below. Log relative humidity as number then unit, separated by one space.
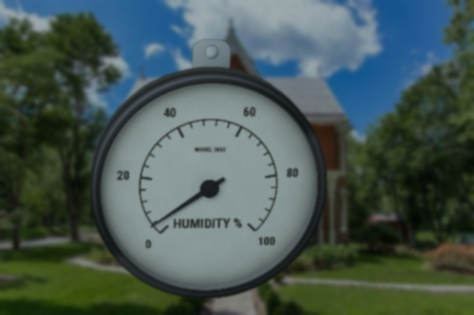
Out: 4 %
